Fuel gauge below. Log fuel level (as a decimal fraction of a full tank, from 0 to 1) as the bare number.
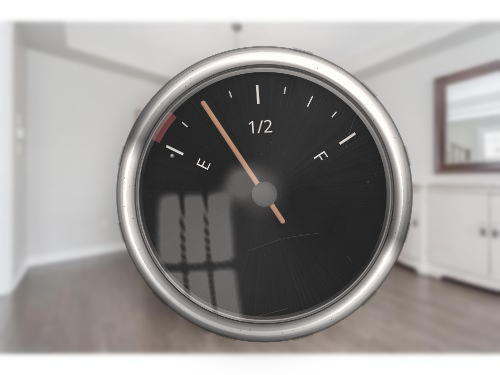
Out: 0.25
